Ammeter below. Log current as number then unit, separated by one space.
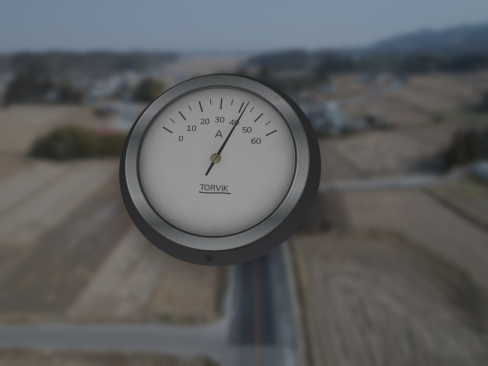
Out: 42.5 A
